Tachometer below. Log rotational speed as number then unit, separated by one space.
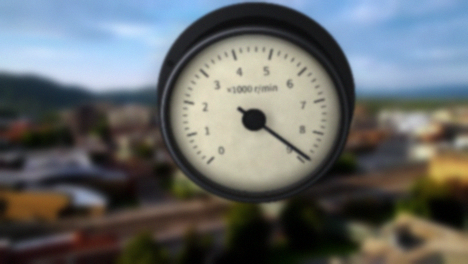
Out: 8800 rpm
